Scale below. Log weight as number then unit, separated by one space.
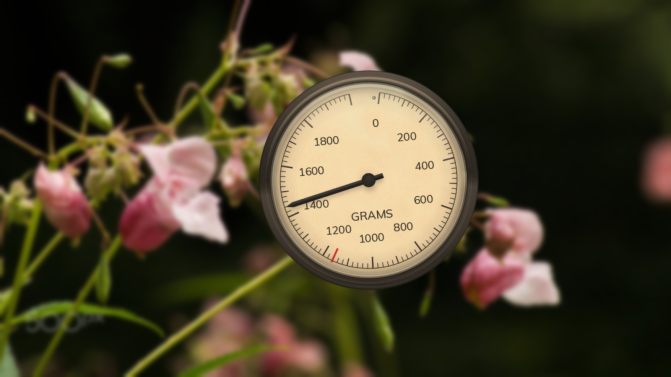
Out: 1440 g
